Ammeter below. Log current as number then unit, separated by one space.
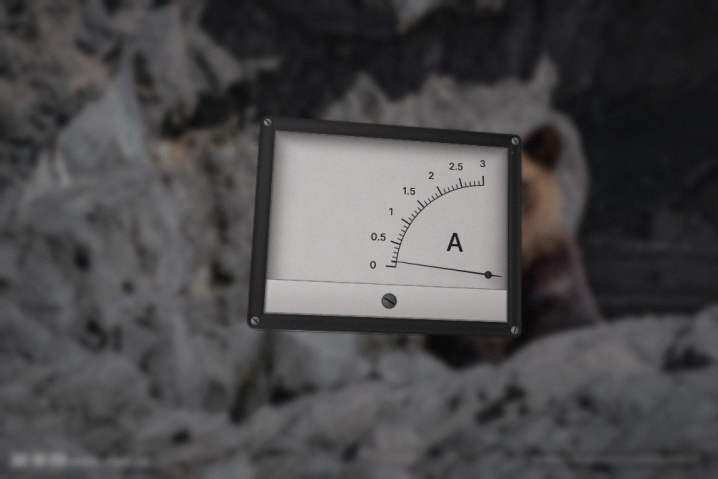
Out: 0.1 A
